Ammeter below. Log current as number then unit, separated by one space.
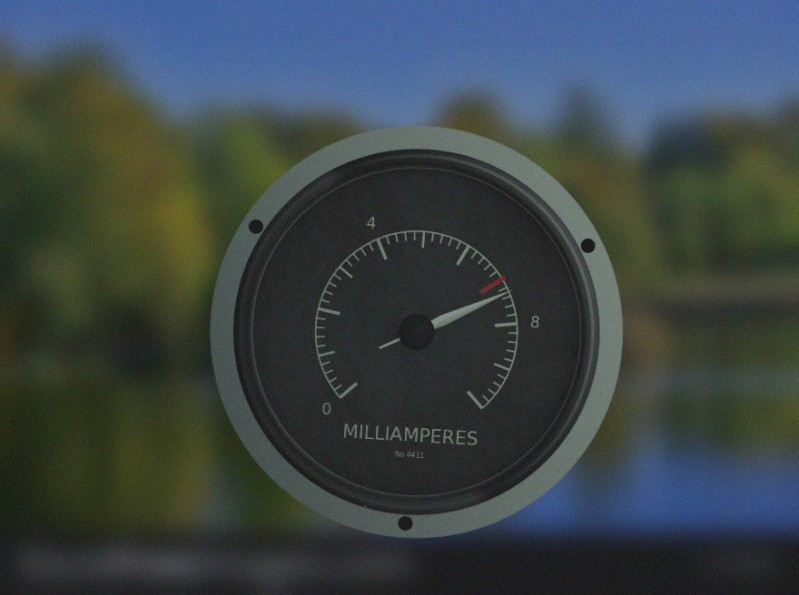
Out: 7.3 mA
